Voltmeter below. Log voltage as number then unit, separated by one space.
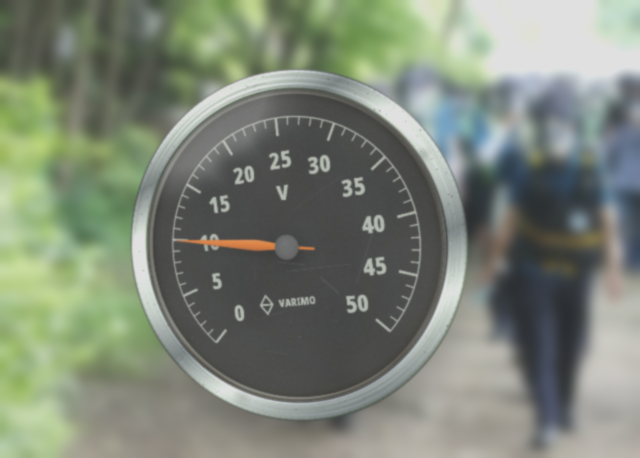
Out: 10 V
